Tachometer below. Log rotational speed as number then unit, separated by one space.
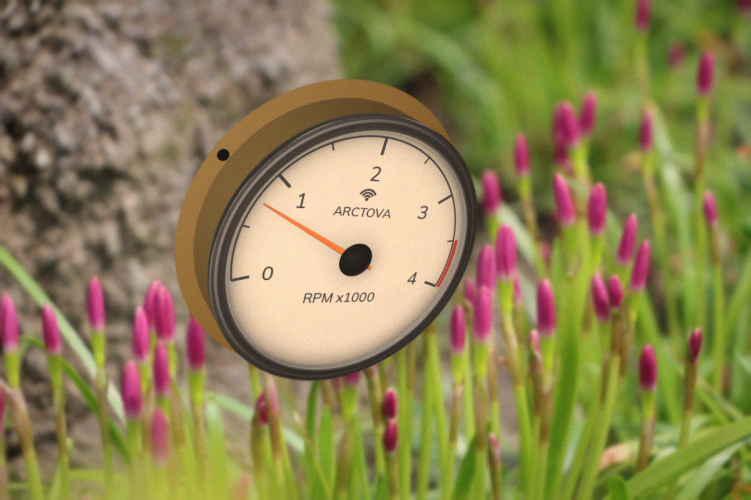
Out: 750 rpm
